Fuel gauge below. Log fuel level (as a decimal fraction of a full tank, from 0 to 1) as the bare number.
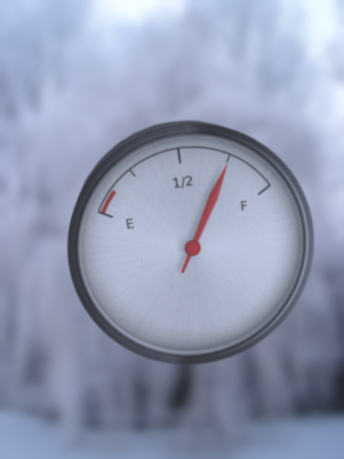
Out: 0.75
